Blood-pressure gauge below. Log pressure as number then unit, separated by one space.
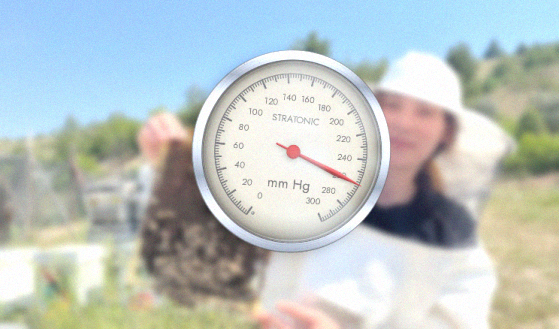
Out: 260 mmHg
